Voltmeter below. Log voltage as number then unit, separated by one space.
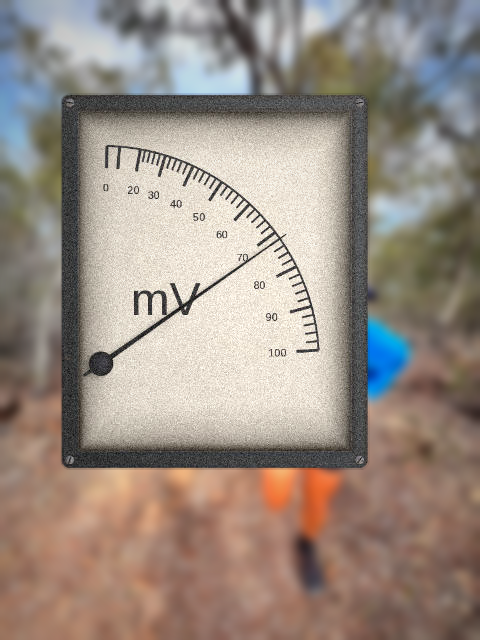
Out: 72 mV
